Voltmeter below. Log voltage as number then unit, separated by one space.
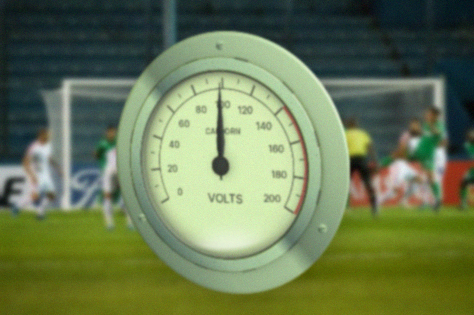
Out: 100 V
